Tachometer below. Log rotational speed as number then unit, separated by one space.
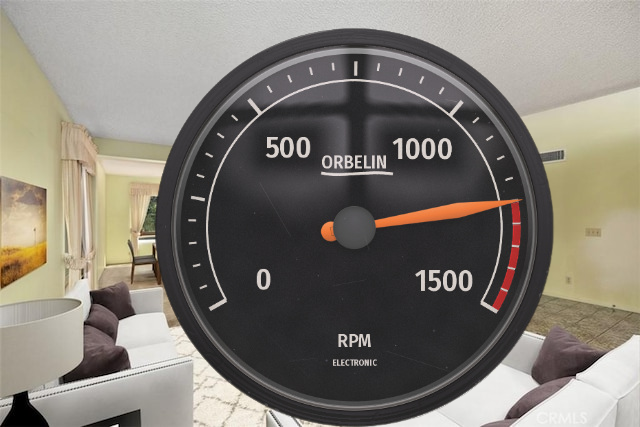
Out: 1250 rpm
